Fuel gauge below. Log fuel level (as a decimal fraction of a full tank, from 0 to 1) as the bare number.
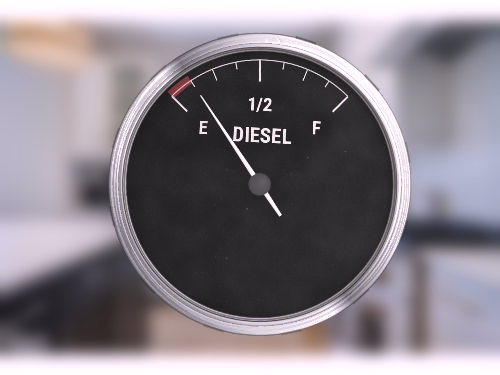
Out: 0.125
